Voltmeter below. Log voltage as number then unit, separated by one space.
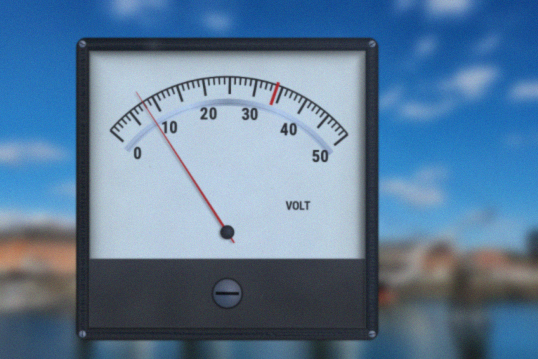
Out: 8 V
